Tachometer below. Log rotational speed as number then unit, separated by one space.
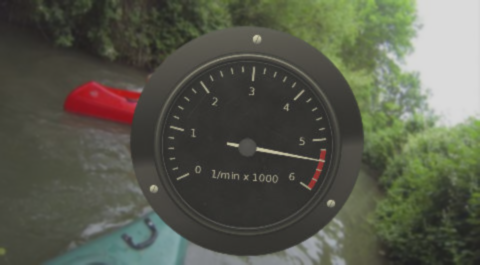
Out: 5400 rpm
